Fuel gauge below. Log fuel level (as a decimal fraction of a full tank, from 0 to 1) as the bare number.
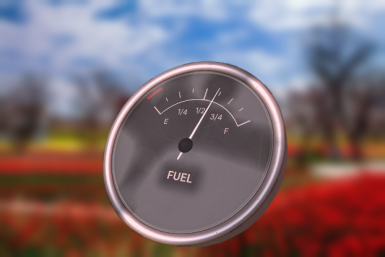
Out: 0.625
